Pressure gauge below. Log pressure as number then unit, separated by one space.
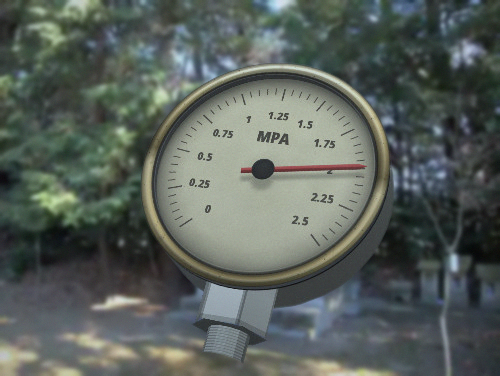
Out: 2 MPa
